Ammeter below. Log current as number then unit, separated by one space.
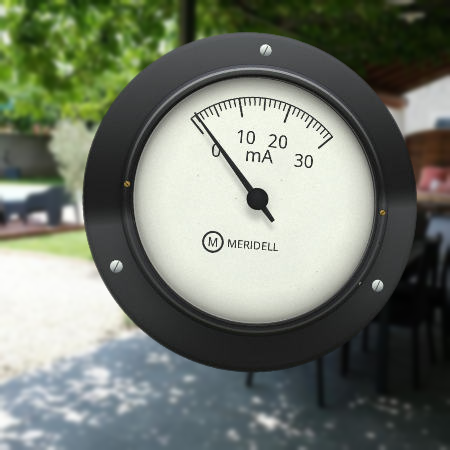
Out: 1 mA
